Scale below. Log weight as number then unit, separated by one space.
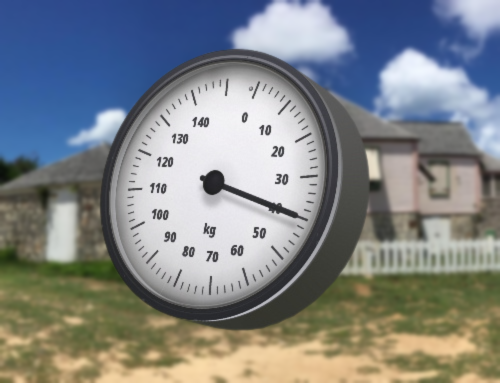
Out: 40 kg
